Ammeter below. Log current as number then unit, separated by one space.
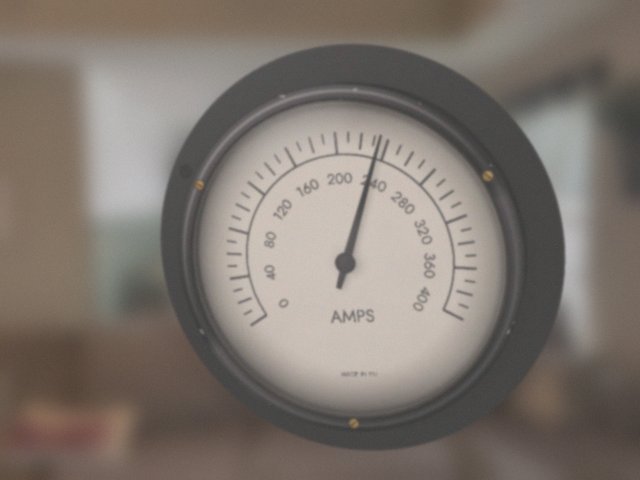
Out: 235 A
